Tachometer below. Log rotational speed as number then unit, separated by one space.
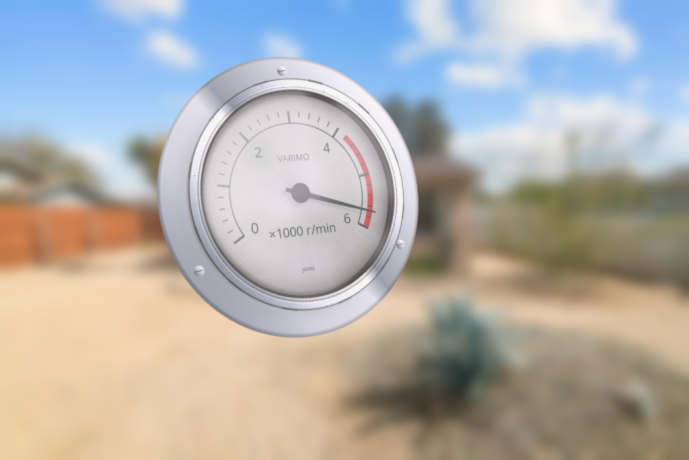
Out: 5700 rpm
